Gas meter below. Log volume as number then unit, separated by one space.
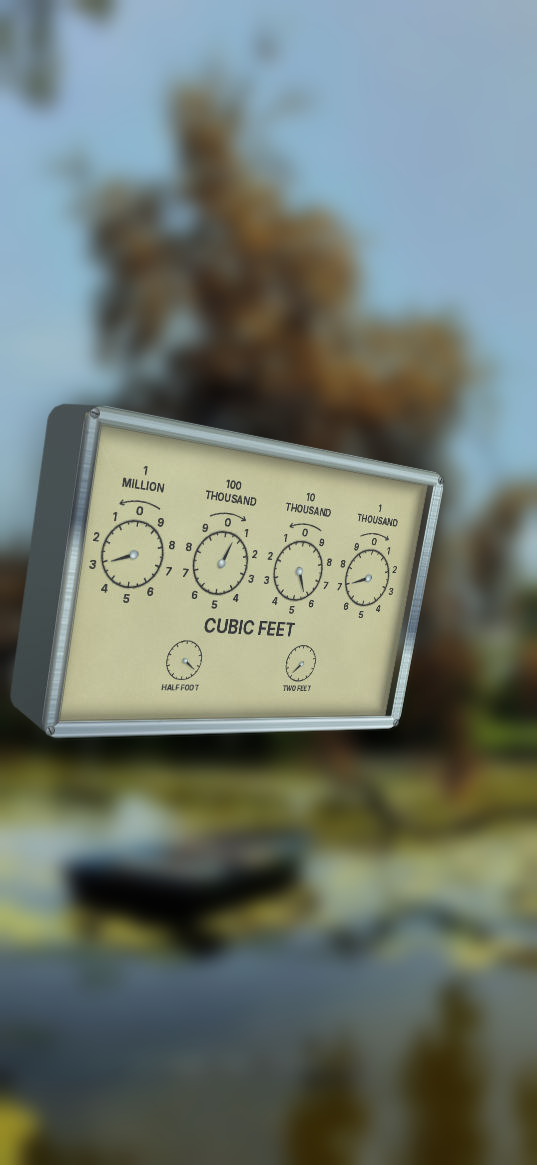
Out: 305700 ft³
